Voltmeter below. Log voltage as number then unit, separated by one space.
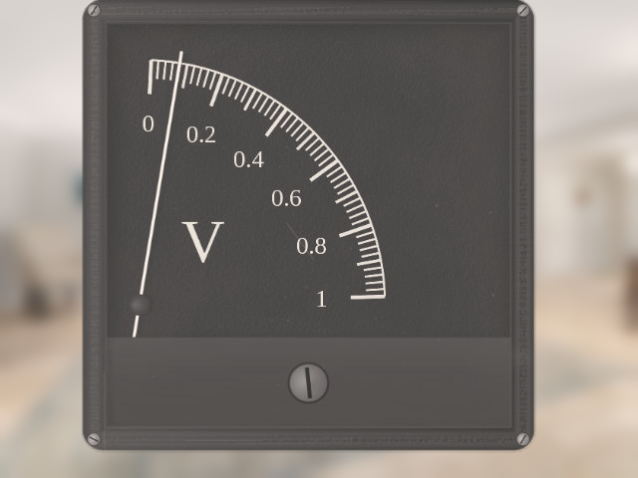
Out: 0.08 V
